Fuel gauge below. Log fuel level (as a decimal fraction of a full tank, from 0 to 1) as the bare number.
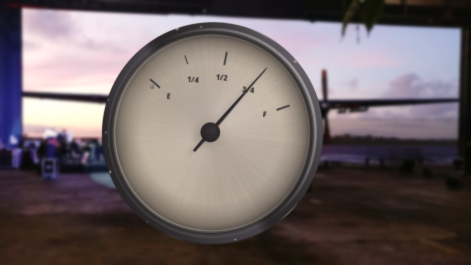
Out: 0.75
